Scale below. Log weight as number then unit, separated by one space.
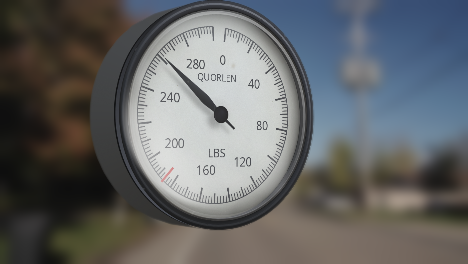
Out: 260 lb
